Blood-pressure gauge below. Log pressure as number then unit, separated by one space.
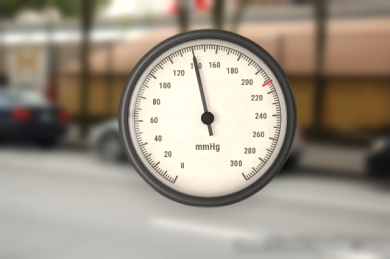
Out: 140 mmHg
